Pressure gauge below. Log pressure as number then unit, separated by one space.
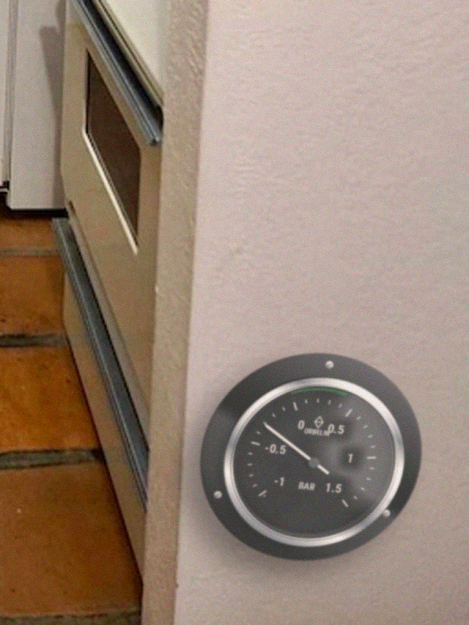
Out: -0.3 bar
